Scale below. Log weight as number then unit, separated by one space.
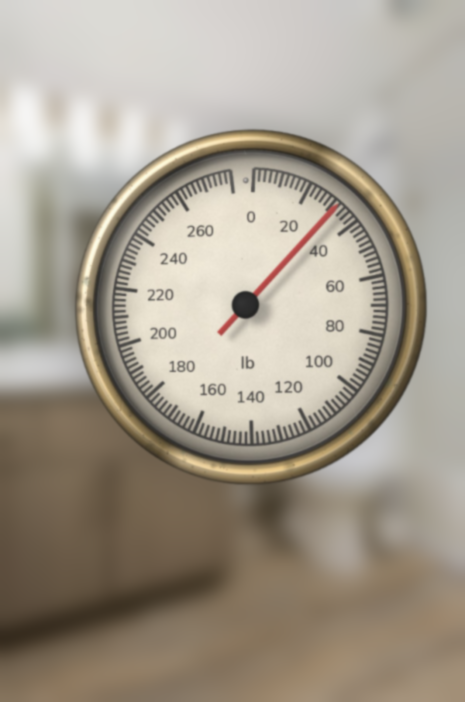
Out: 32 lb
